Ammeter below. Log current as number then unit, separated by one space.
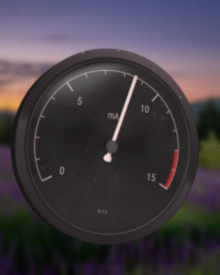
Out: 8.5 mA
